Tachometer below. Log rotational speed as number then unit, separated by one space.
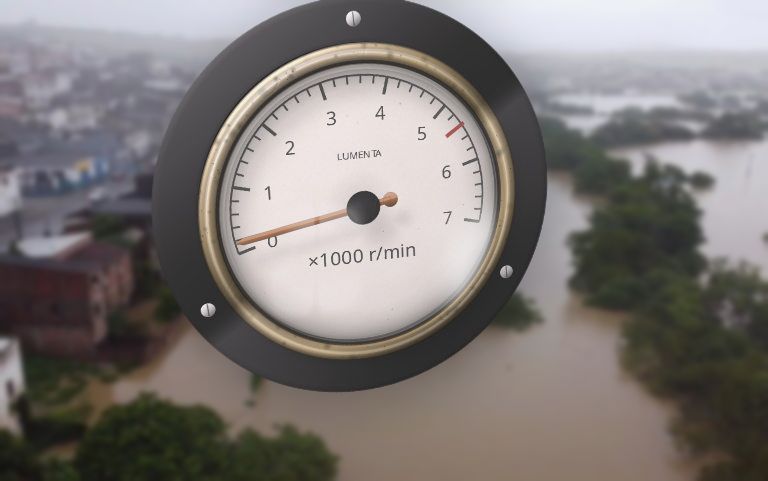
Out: 200 rpm
